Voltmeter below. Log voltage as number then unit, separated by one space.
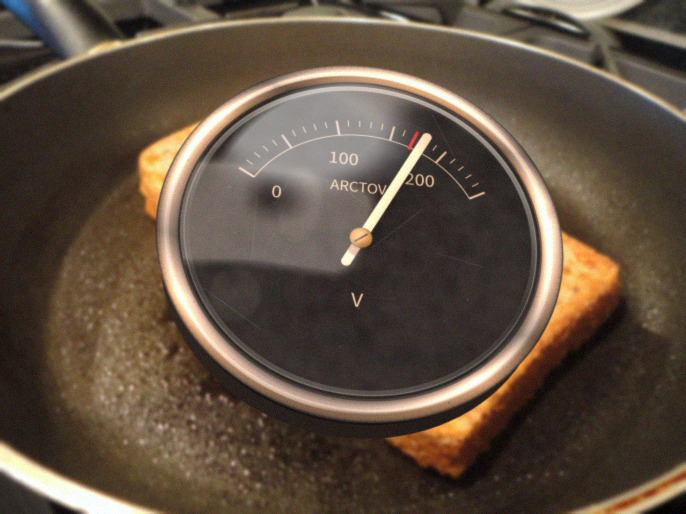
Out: 180 V
